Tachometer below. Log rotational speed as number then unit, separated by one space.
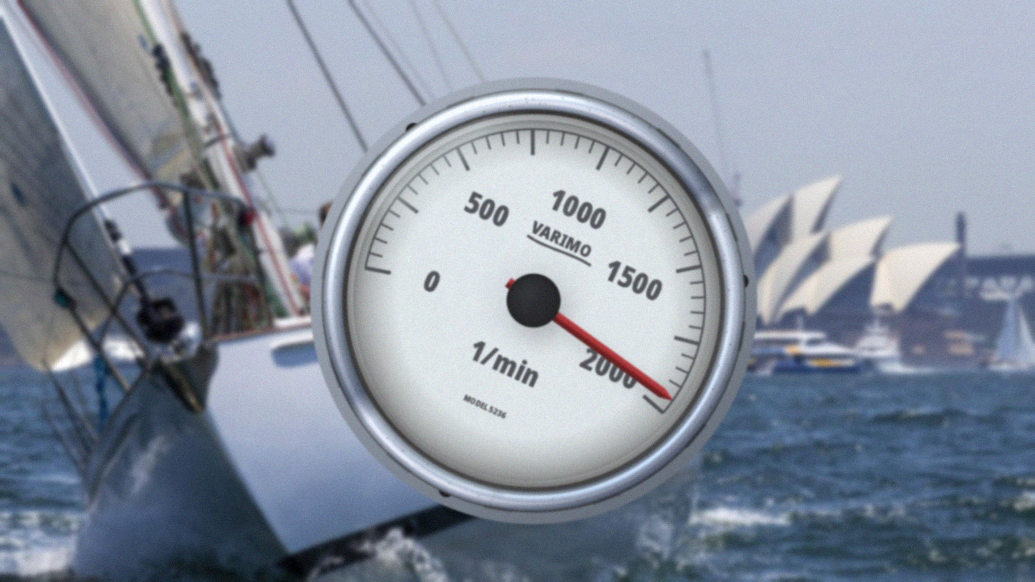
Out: 1950 rpm
